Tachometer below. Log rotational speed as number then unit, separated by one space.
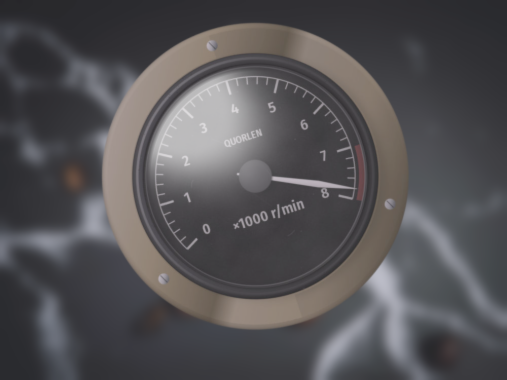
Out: 7800 rpm
